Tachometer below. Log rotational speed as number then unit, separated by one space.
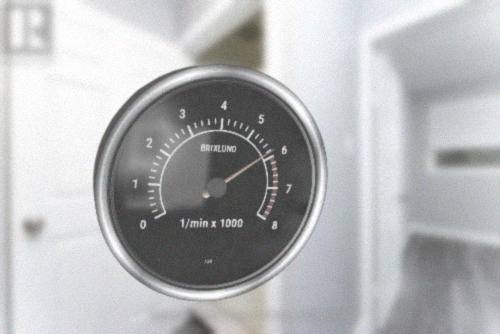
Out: 5800 rpm
